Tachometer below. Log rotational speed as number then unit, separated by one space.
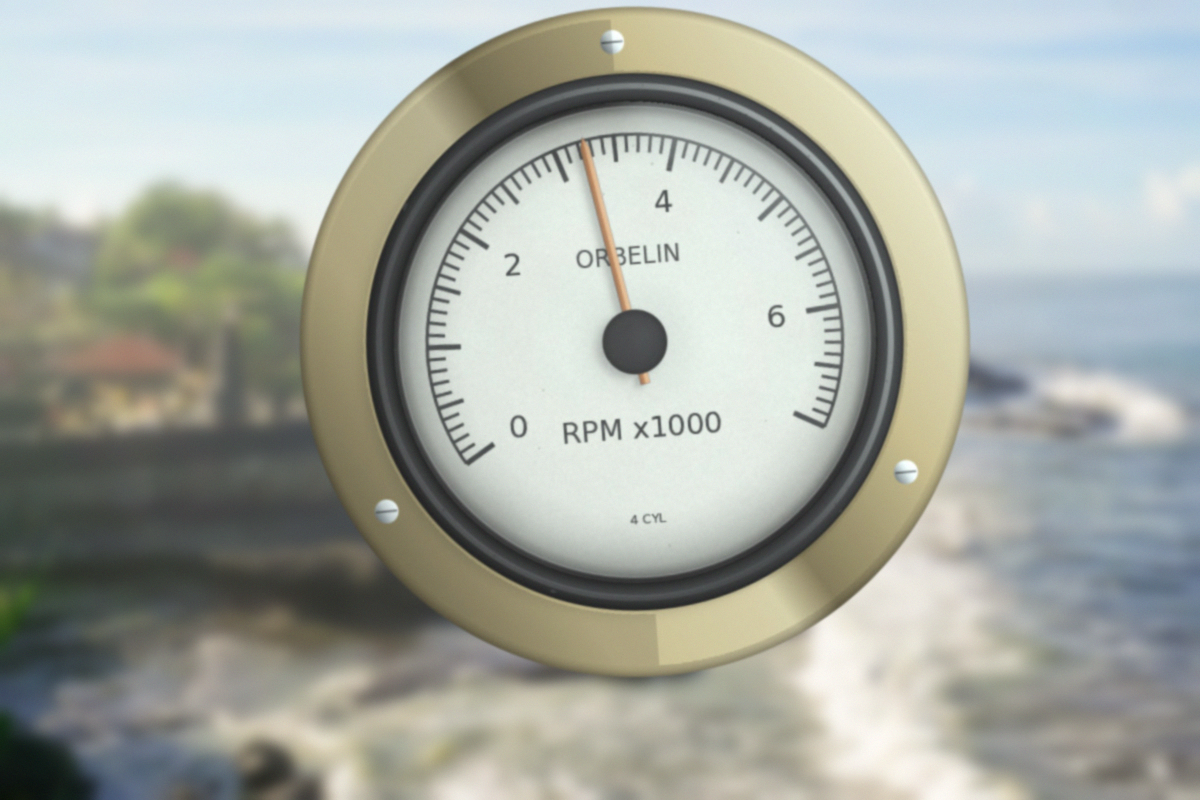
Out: 3250 rpm
